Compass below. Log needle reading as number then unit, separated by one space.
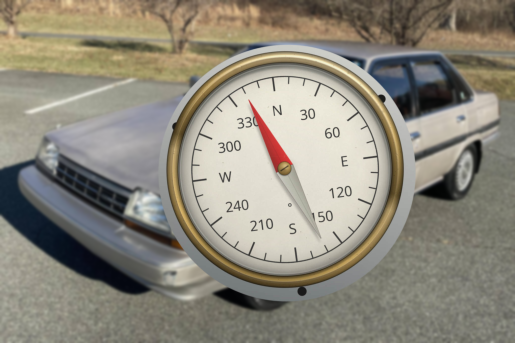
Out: 340 °
